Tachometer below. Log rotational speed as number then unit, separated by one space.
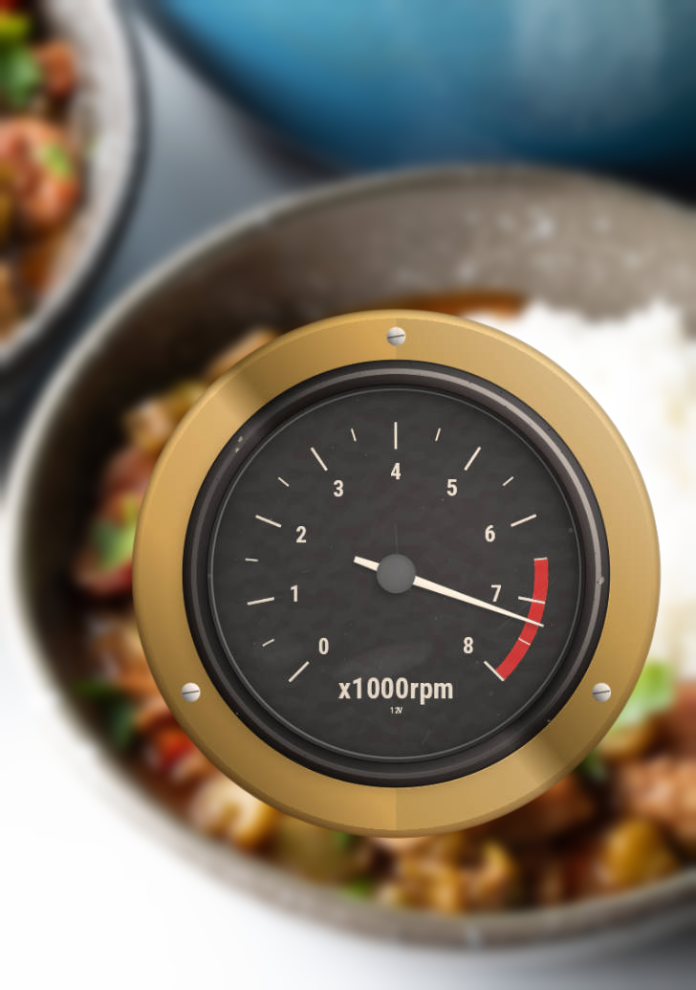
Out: 7250 rpm
